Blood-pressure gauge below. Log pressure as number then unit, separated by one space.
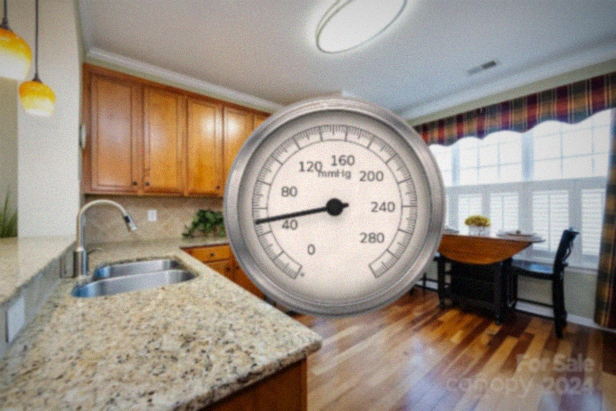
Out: 50 mmHg
